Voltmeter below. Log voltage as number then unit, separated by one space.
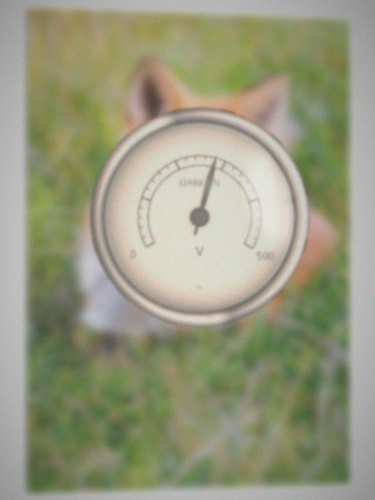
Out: 280 V
